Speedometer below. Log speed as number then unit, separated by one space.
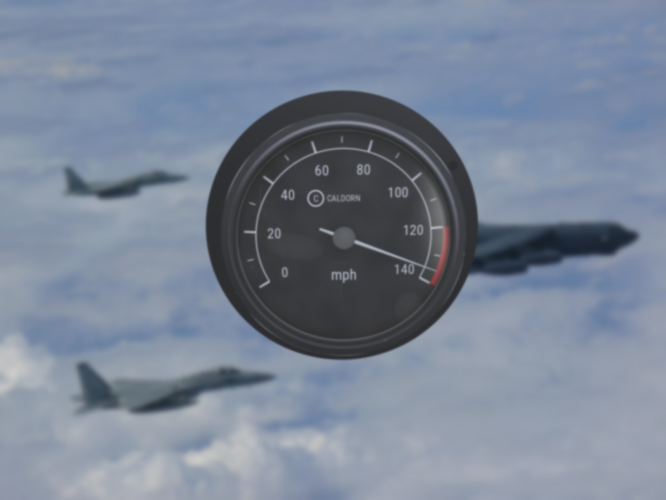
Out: 135 mph
